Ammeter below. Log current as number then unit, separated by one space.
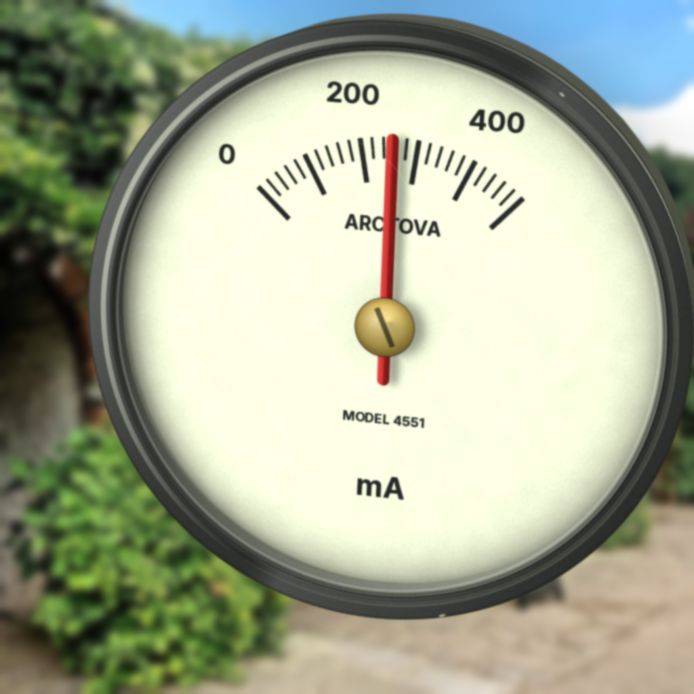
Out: 260 mA
